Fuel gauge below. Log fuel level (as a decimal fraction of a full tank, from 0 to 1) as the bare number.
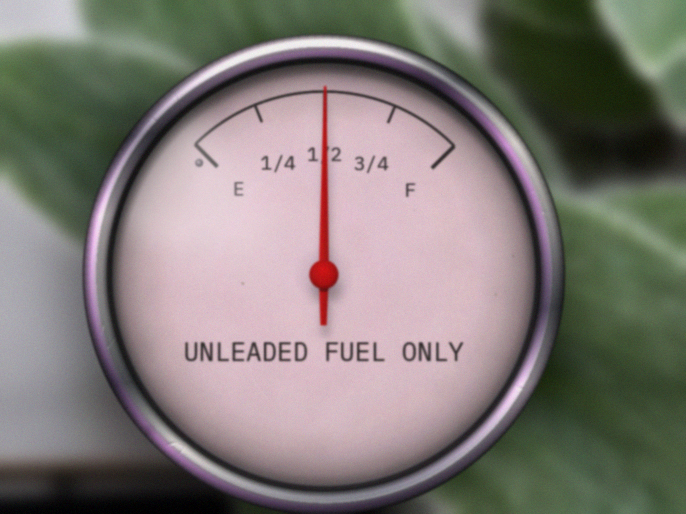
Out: 0.5
